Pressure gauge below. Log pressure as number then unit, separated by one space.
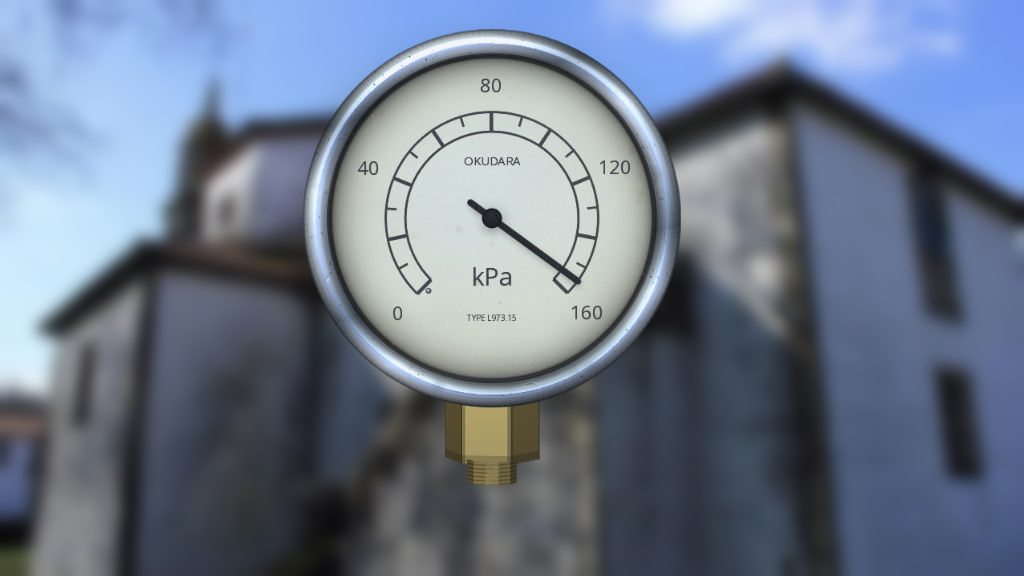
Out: 155 kPa
